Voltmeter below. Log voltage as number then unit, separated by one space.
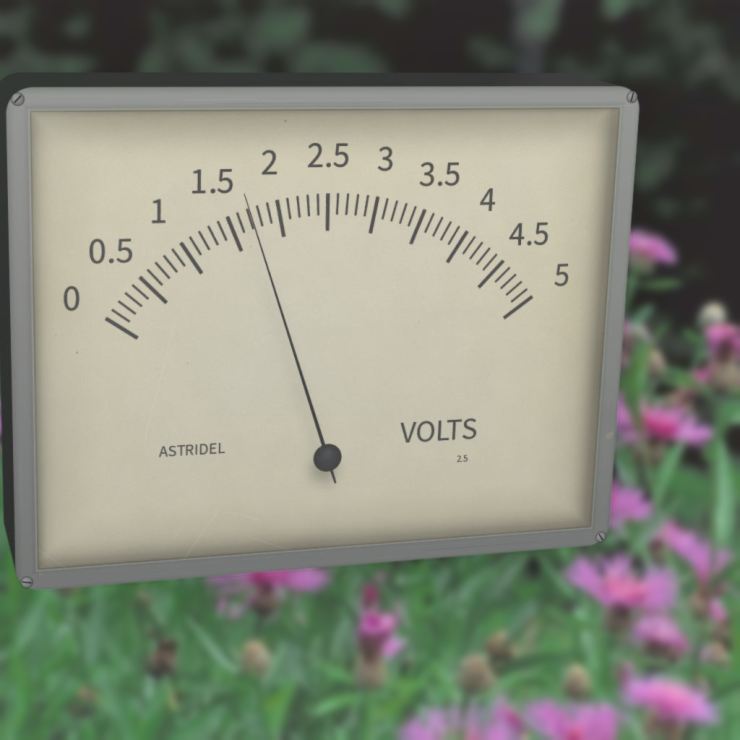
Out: 1.7 V
